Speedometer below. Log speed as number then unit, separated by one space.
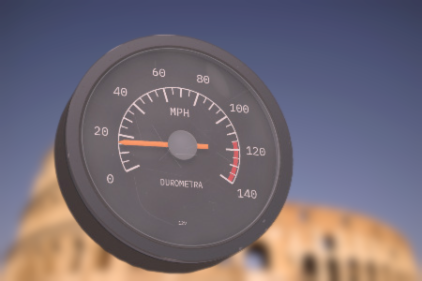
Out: 15 mph
